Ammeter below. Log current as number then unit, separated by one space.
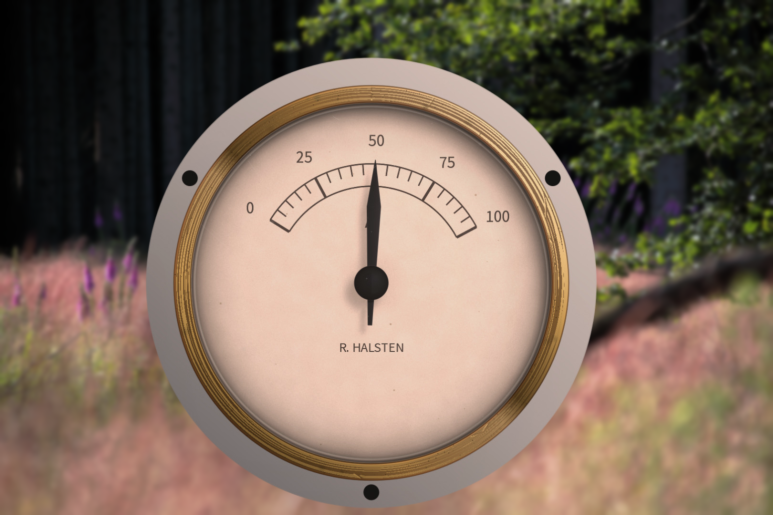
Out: 50 A
